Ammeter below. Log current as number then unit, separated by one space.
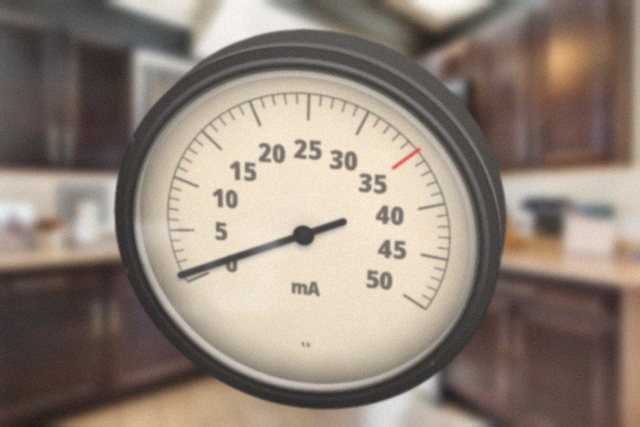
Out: 1 mA
